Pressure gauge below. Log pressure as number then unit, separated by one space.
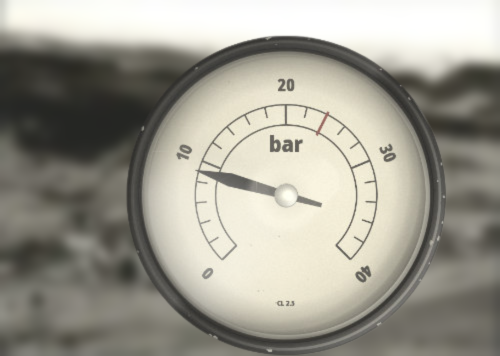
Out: 9 bar
